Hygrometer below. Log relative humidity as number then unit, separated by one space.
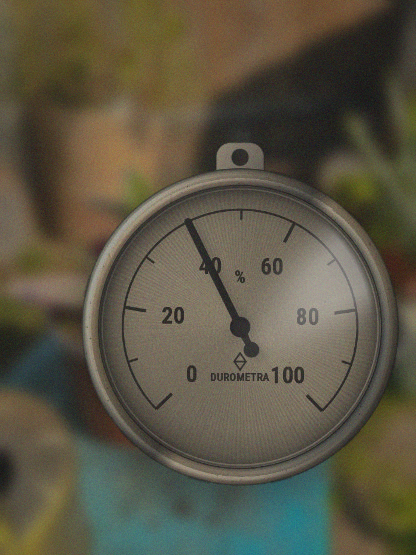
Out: 40 %
